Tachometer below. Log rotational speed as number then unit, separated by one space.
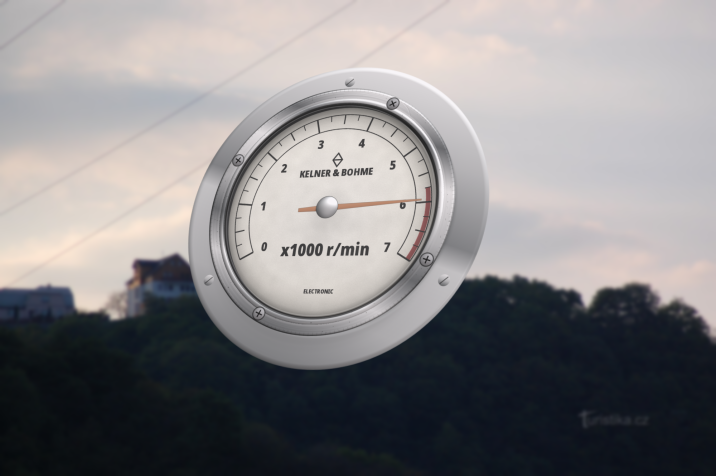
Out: 6000 rpm
